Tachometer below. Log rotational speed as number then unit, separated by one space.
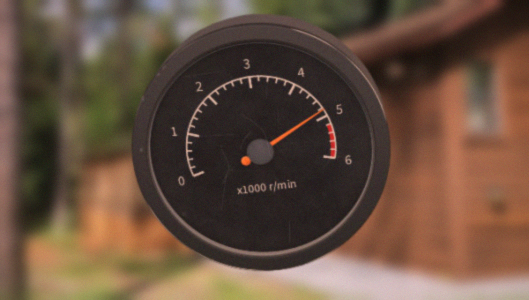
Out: 4800 rpm
